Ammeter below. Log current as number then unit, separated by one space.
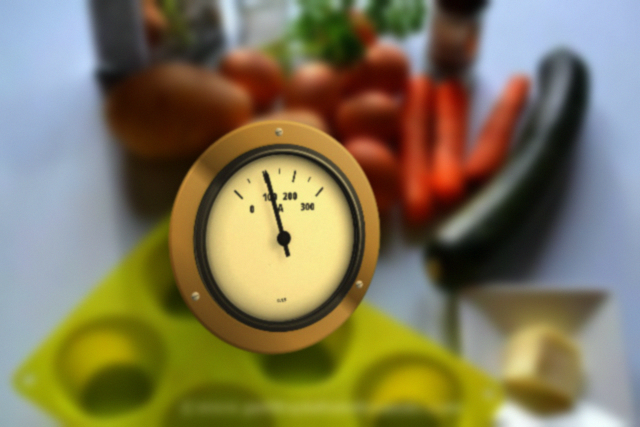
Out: 100 A
